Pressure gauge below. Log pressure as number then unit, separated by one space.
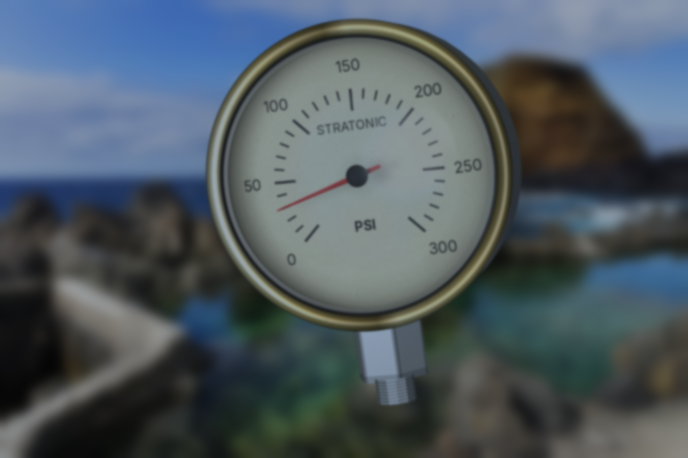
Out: 30 psi
